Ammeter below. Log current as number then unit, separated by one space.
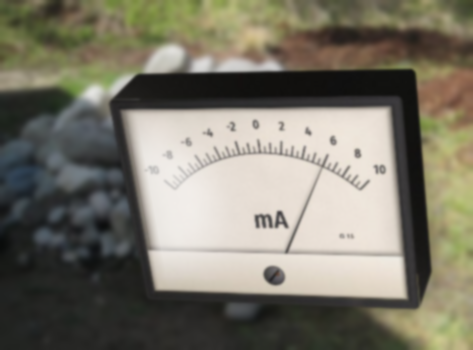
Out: 6 mA
